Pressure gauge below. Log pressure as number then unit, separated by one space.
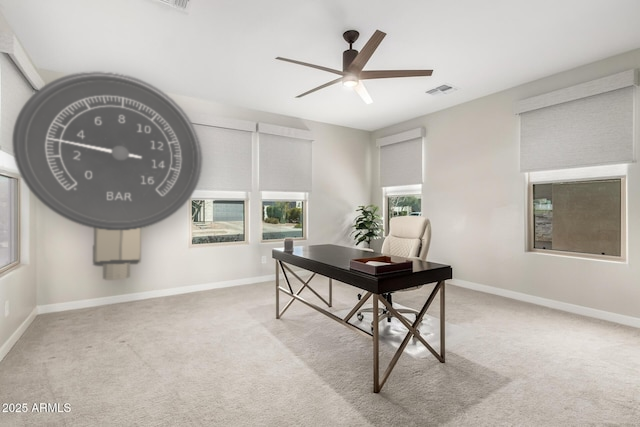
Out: 3 bar
